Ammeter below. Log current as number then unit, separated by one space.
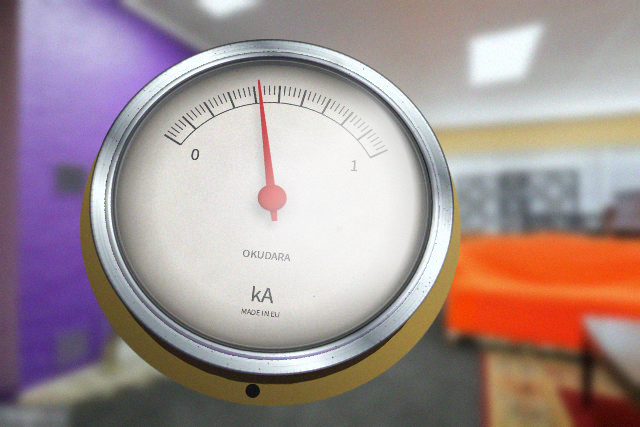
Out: 0.42 kA
